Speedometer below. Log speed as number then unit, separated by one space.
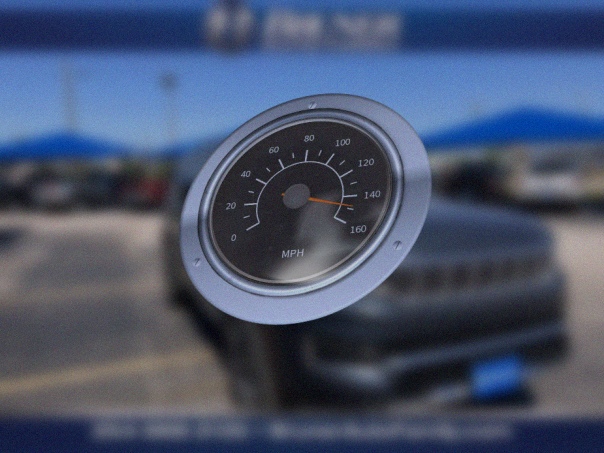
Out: 150 mph
